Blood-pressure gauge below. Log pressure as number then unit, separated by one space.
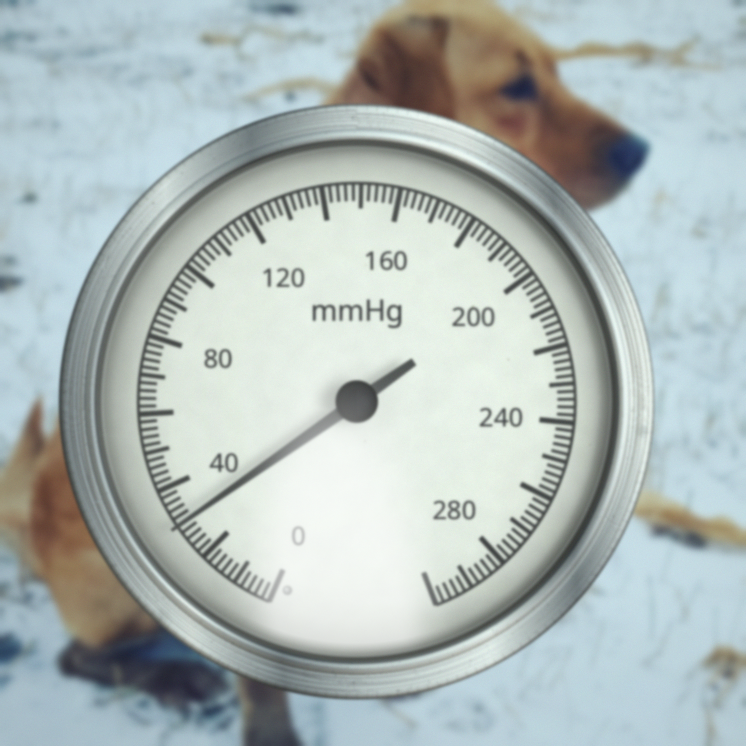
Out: 30 mmHg
